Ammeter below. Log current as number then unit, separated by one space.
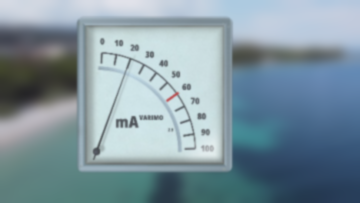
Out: 20 mA
